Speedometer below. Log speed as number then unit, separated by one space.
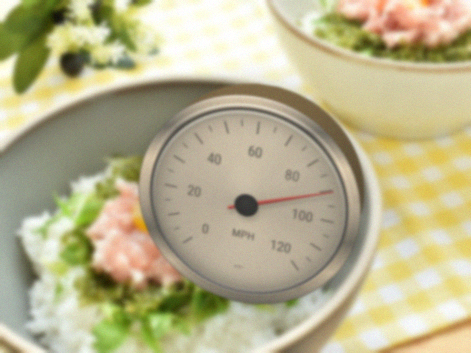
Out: 90 mph
